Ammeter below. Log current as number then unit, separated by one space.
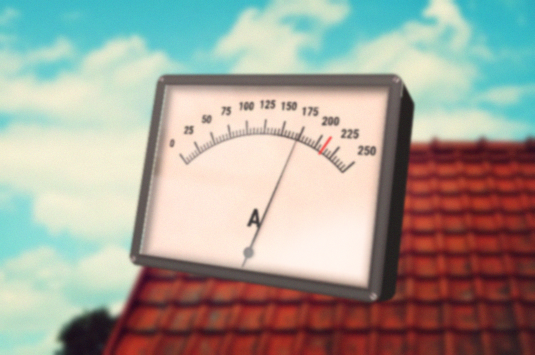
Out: 175 A
